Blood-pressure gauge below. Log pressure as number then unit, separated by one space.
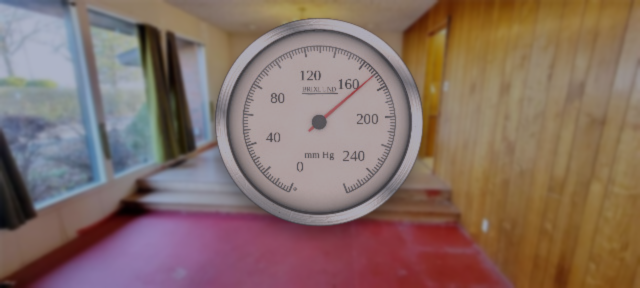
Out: 170 mmHg
